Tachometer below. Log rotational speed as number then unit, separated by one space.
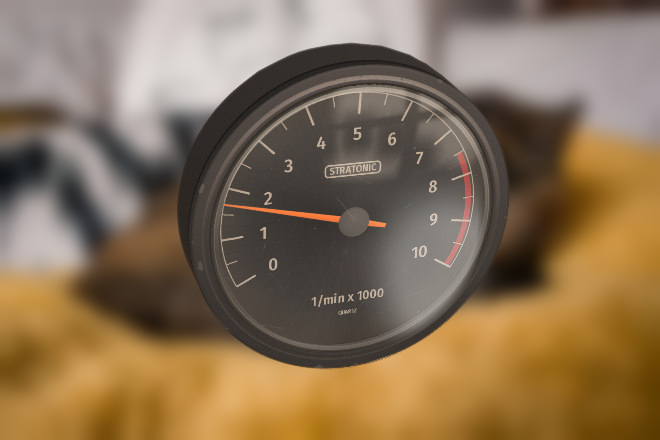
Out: 1750 rpm
